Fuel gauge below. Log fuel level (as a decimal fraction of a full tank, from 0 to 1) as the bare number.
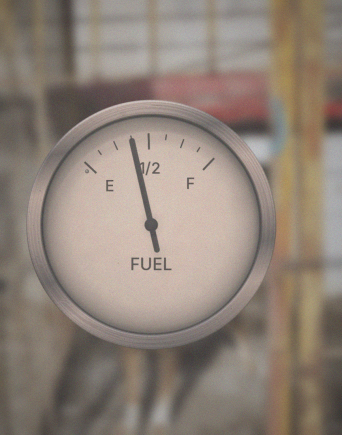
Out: 0.375
